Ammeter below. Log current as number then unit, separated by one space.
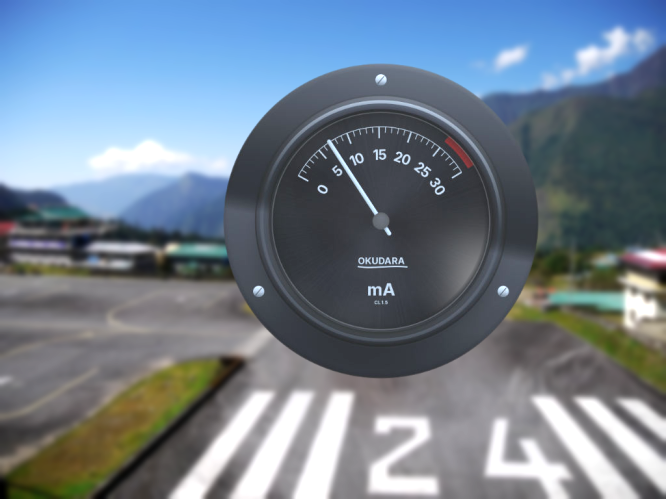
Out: 7 mA
